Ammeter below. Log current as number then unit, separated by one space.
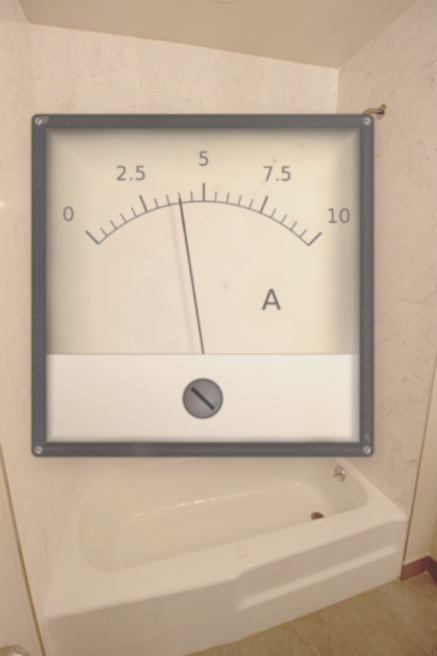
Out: 4 A
